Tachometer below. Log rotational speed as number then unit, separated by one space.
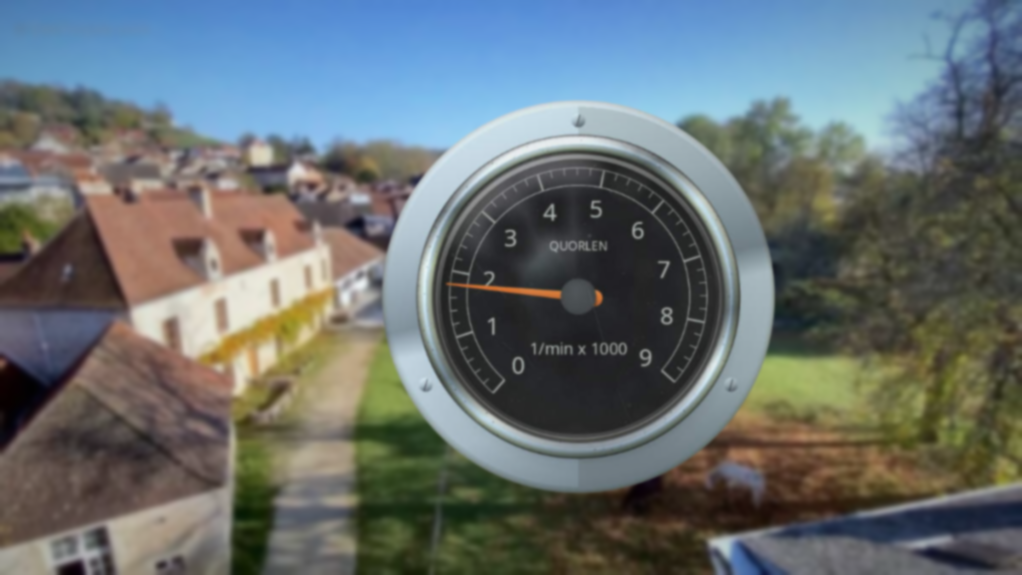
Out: 1800 rpm
